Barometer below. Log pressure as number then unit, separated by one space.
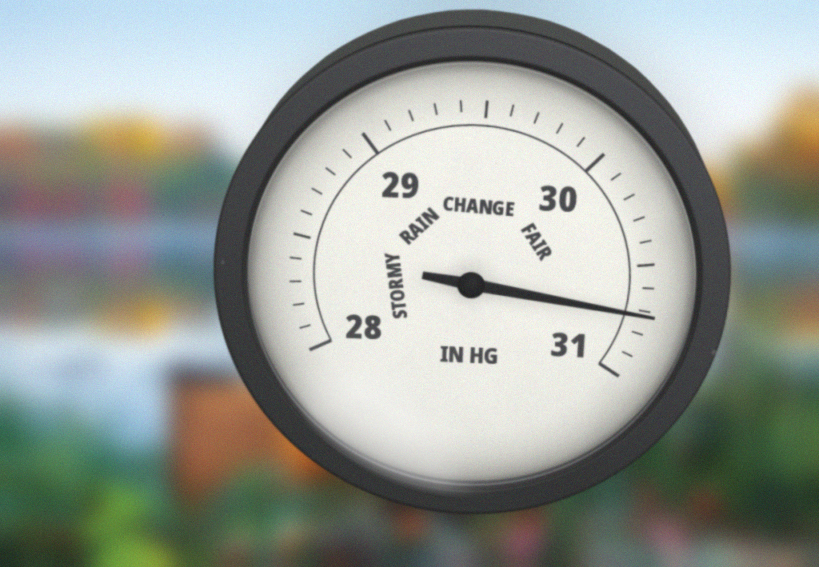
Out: 30.7 inHg
